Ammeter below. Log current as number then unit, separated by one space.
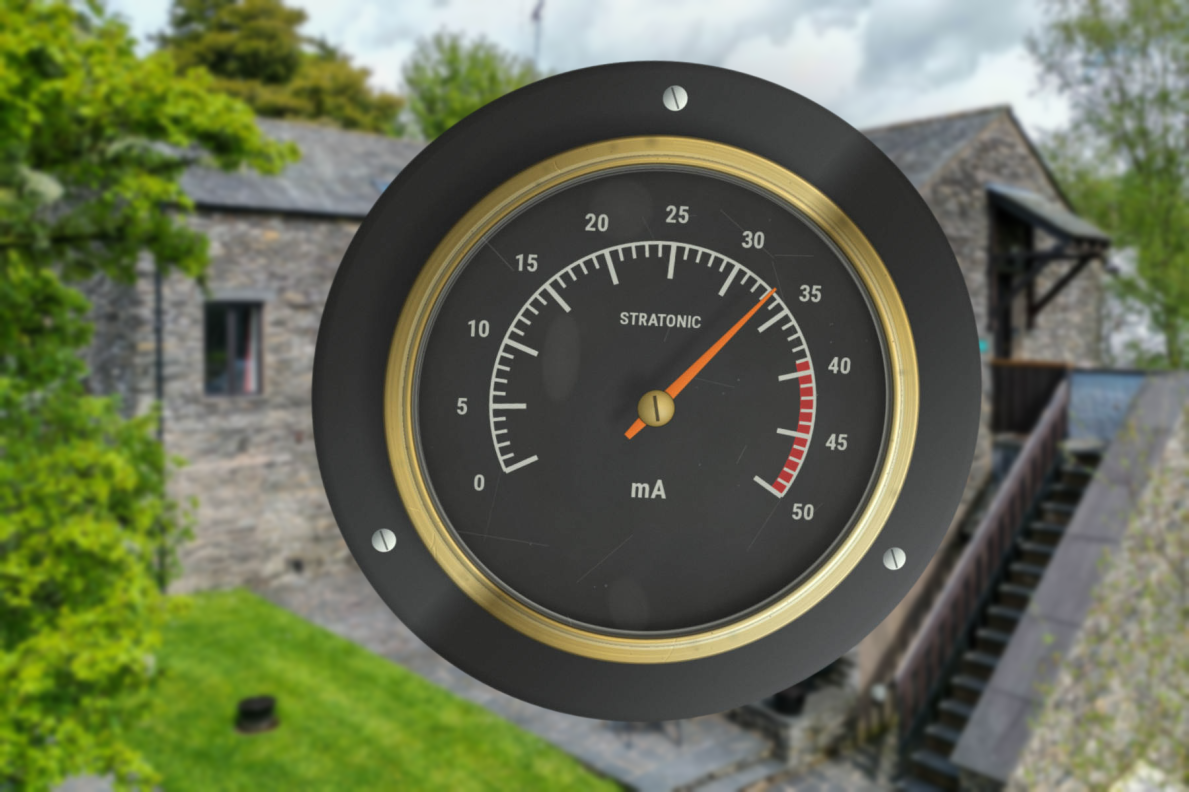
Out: 33 mA
